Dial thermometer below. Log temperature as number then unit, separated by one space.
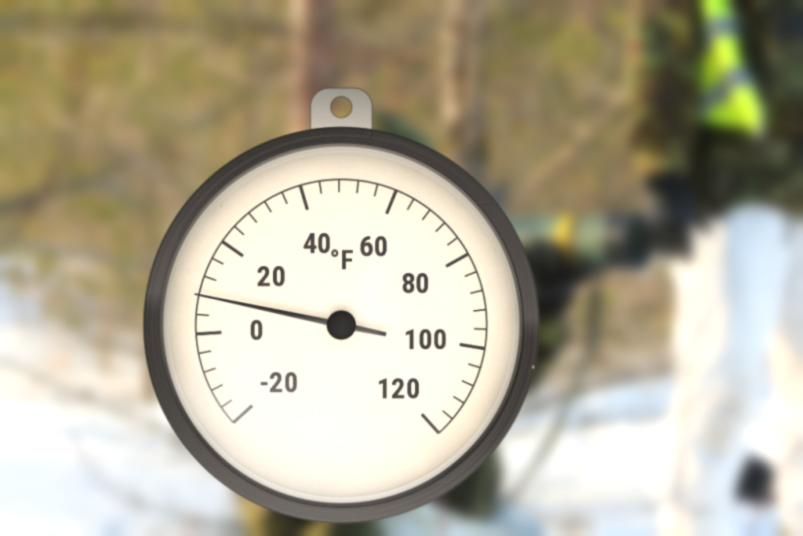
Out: 8 °F
